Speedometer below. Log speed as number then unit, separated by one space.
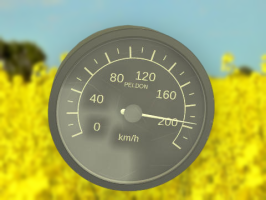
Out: 195 km/h
